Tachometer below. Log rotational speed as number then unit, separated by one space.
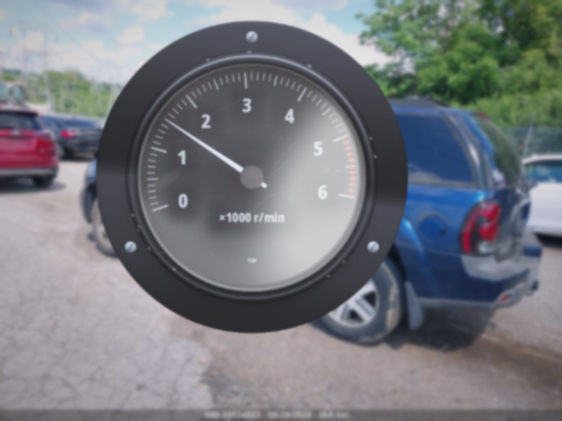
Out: 1500 rpm
